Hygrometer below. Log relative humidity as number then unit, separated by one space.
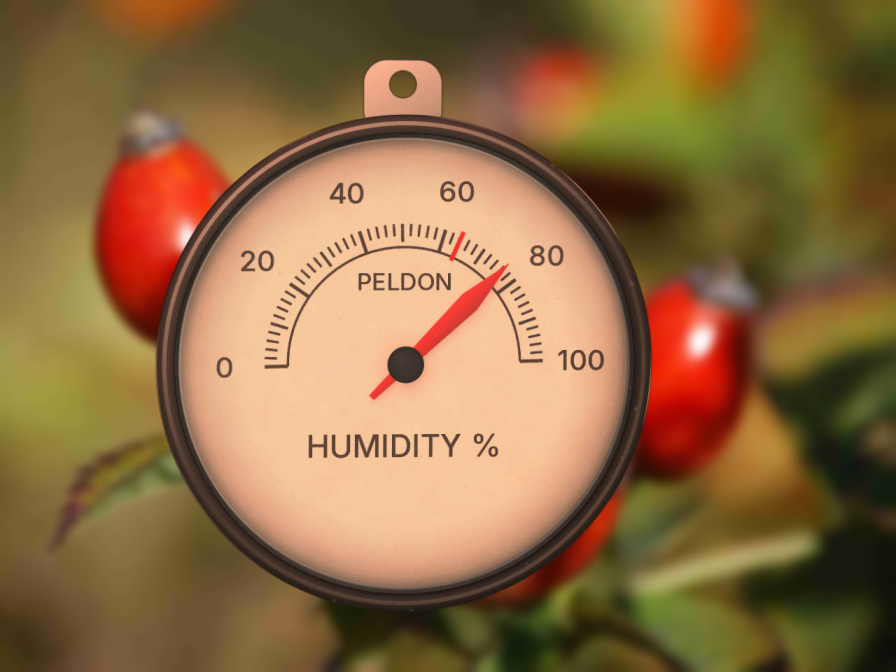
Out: 76 %
